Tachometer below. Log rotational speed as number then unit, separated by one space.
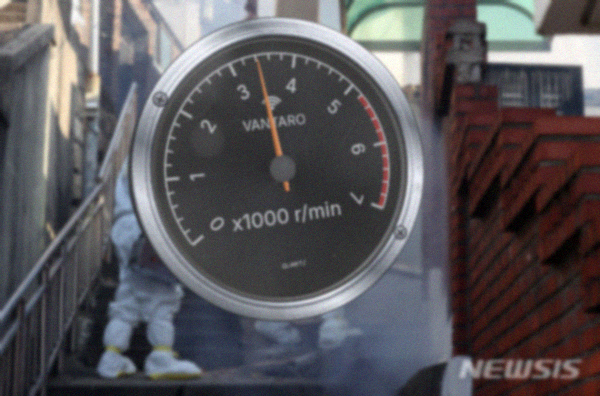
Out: 3400 rpm
